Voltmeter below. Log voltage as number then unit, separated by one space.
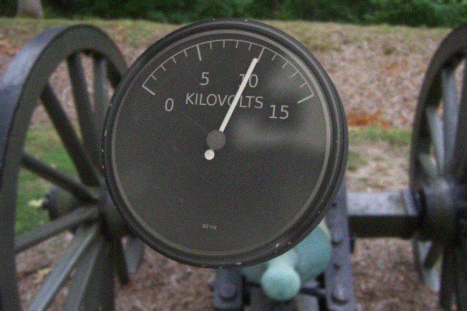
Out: 10 kV
